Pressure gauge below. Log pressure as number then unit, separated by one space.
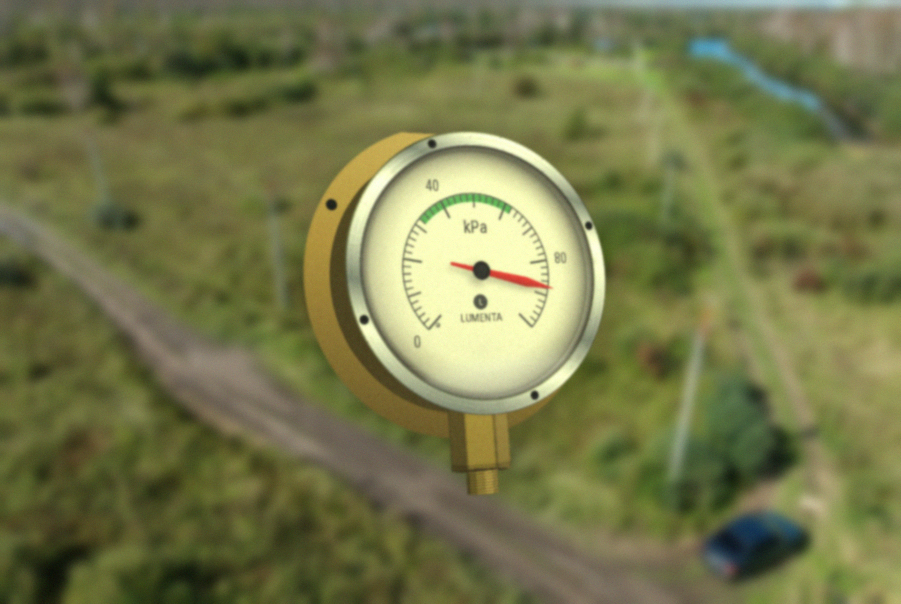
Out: 88 kPa
